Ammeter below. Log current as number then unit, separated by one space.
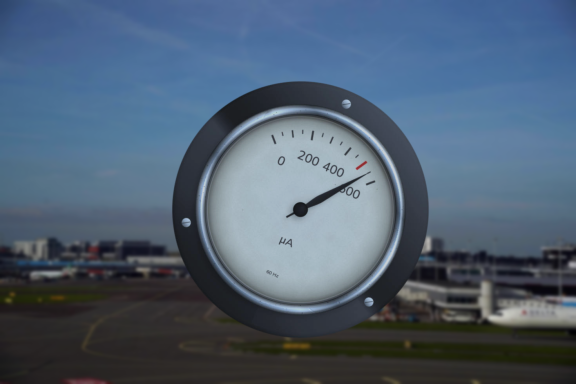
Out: 550 µA
